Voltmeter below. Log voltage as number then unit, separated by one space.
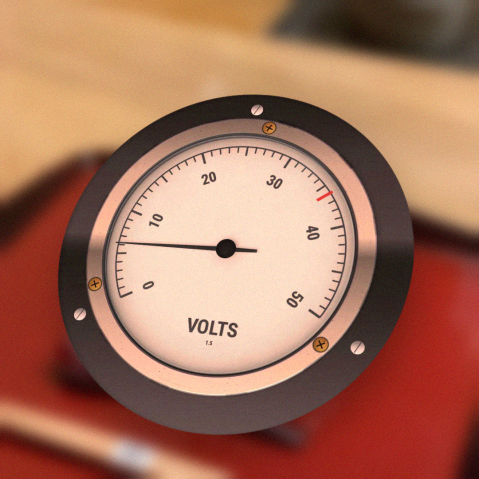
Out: 6 V
